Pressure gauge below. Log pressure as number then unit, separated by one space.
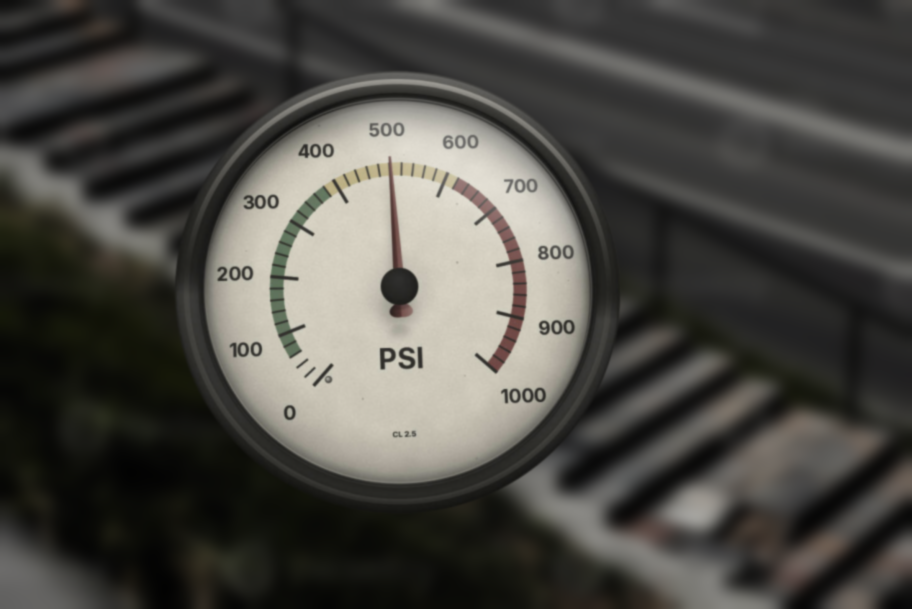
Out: 500 psi
